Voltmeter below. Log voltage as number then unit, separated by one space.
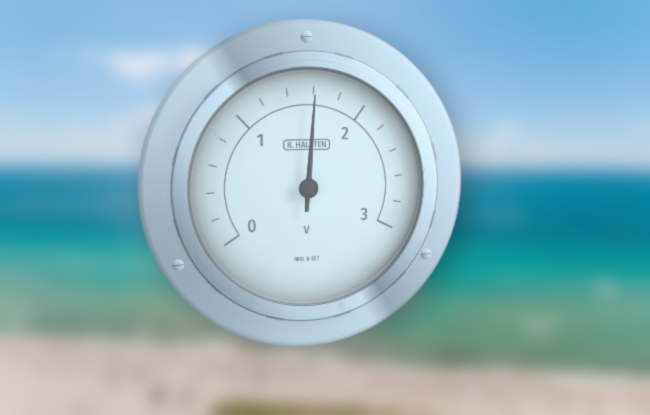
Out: 1.6 V
